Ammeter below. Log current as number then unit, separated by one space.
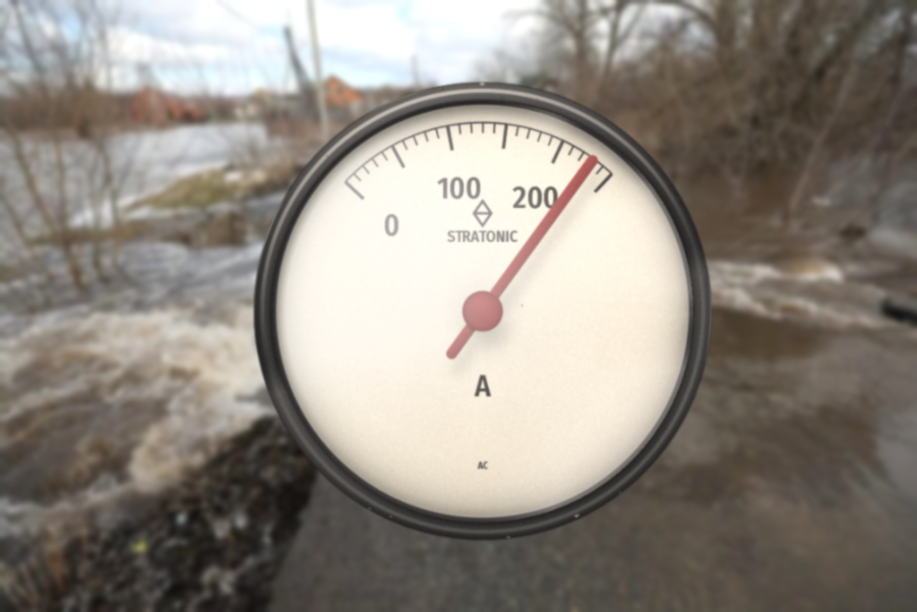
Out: 230 A
